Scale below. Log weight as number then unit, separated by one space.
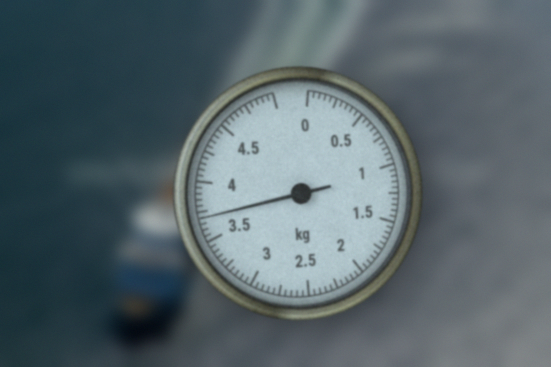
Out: 3.7 kg
